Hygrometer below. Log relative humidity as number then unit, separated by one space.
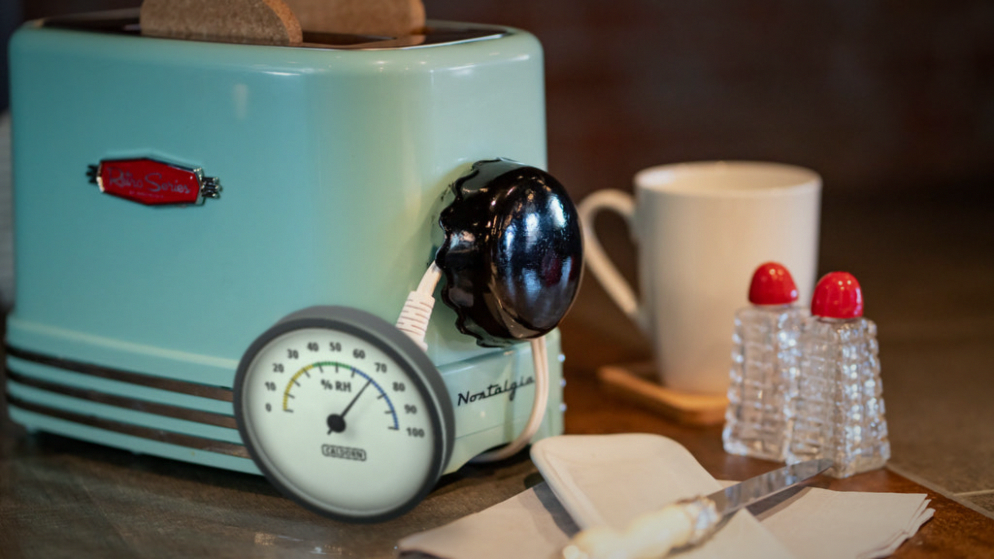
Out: 70 %
